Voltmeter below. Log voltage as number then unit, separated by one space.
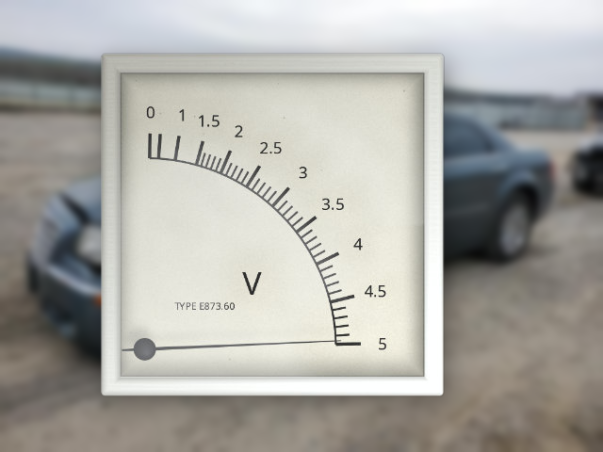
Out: 4.95 V
